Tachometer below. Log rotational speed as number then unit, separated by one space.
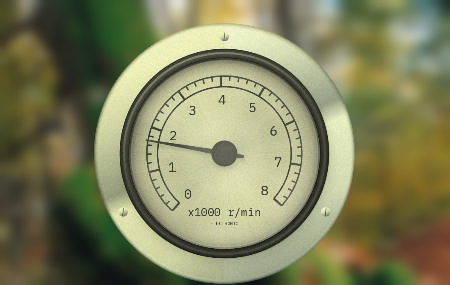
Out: 1700 rpm
